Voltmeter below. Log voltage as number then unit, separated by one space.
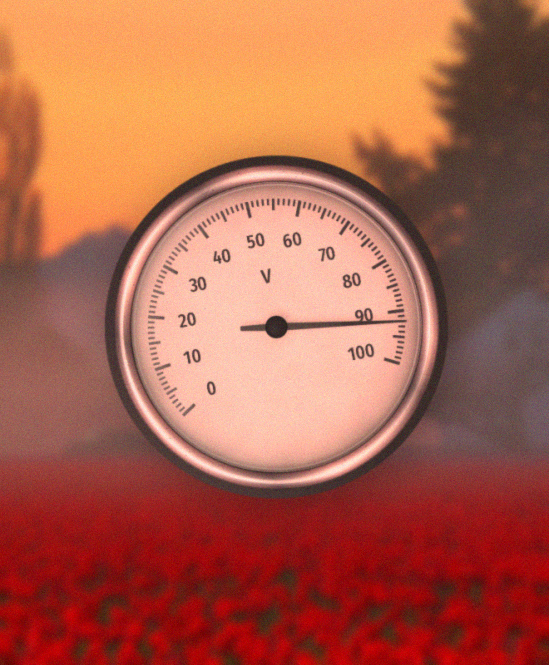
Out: 92 V
